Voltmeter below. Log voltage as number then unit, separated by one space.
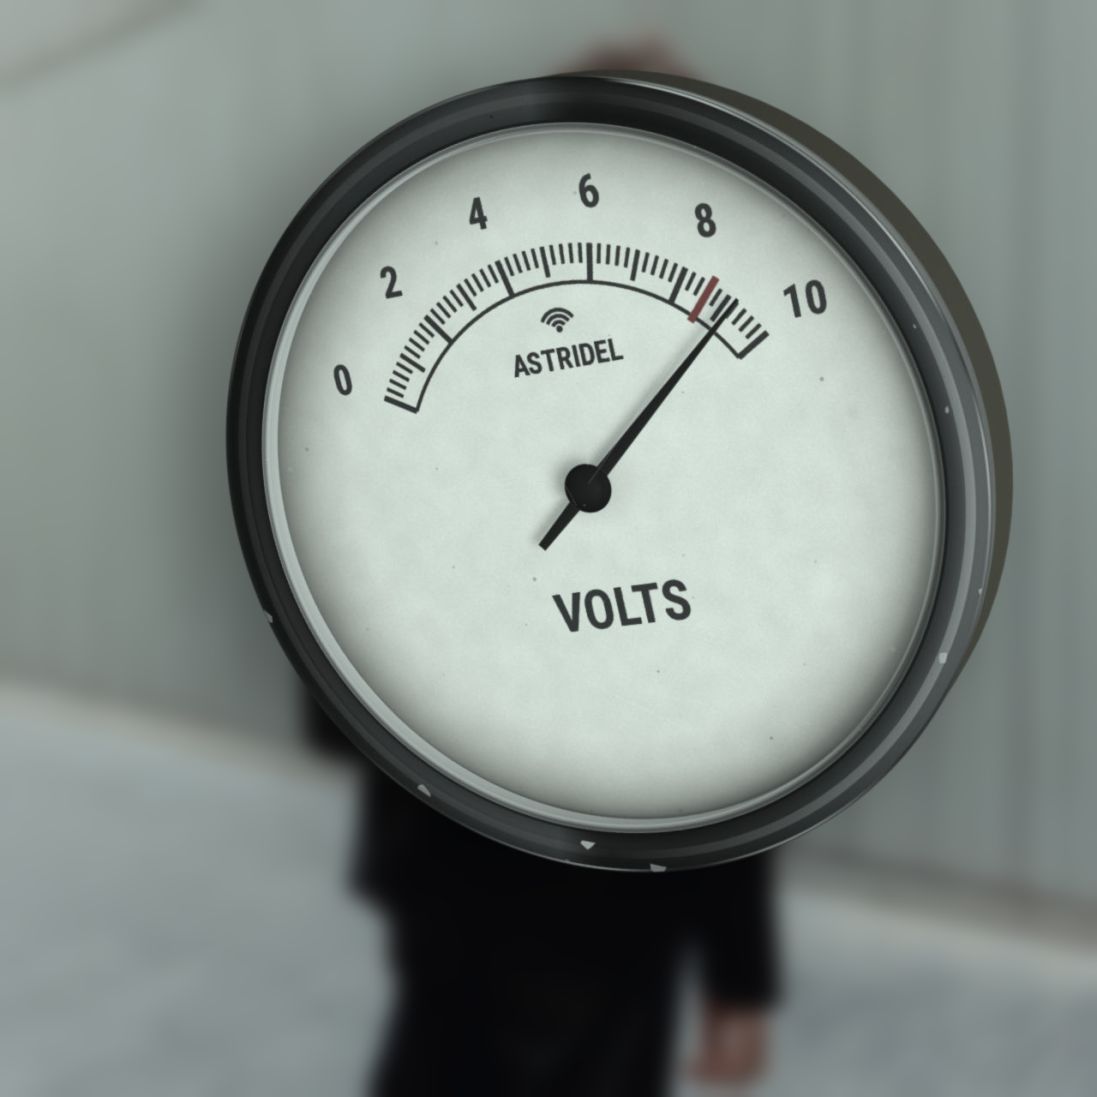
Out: 9.2 V
